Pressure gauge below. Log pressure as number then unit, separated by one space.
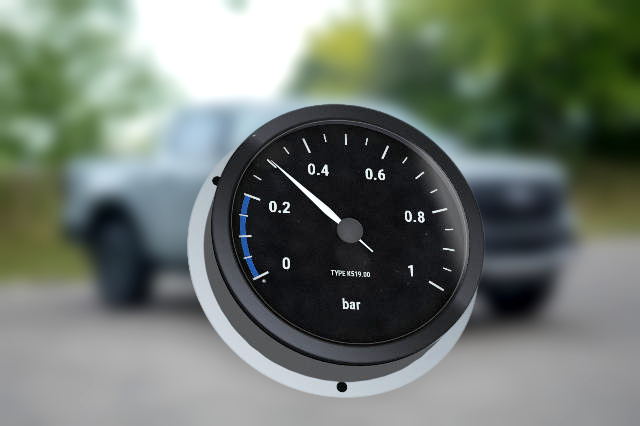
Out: 0.3 bar
